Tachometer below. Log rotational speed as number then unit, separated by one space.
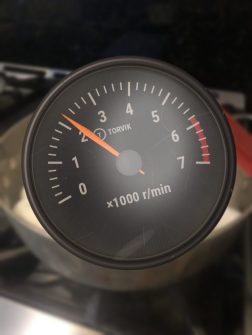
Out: 2200 rpm
